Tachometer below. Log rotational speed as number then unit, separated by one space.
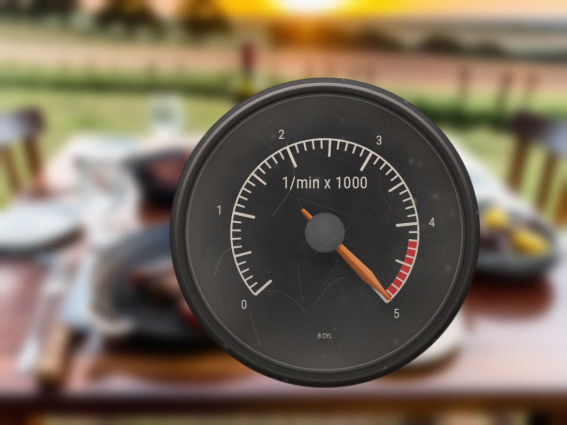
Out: 4950 rpm
